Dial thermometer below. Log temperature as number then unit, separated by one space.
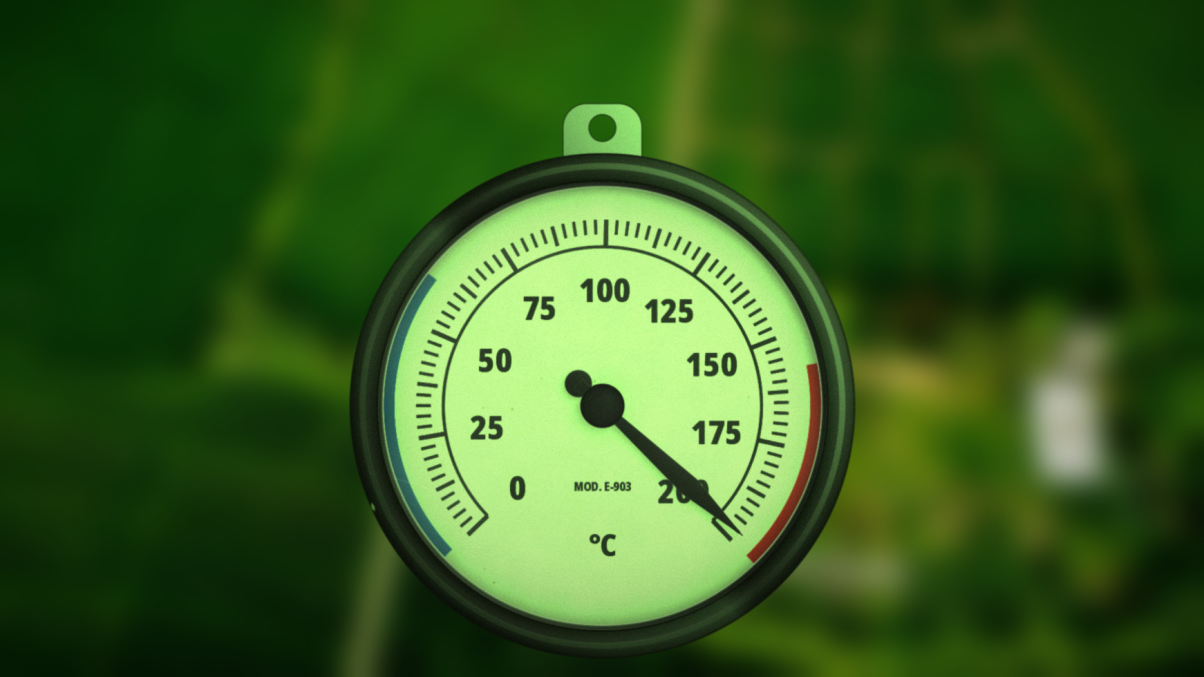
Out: 197.5 °C
